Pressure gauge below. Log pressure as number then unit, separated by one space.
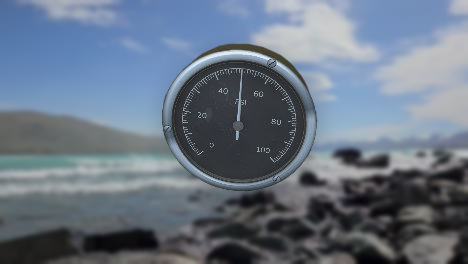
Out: 50 psi
